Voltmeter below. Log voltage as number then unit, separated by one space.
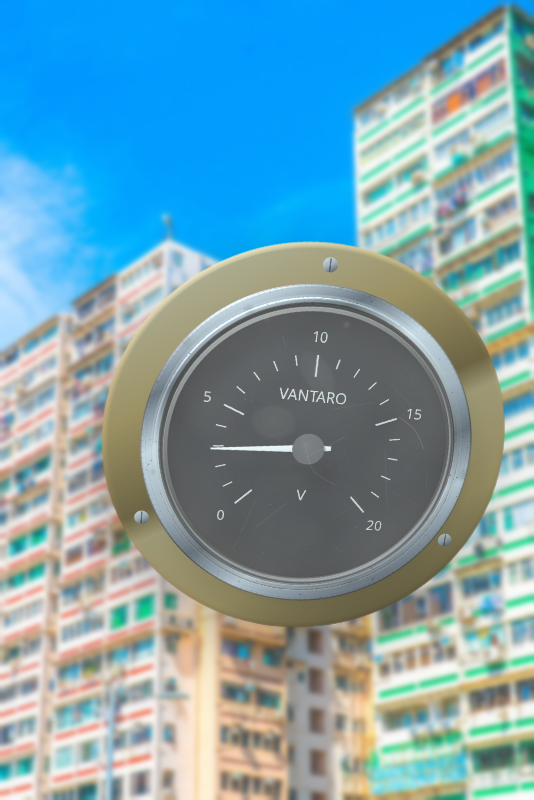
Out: 3 V
